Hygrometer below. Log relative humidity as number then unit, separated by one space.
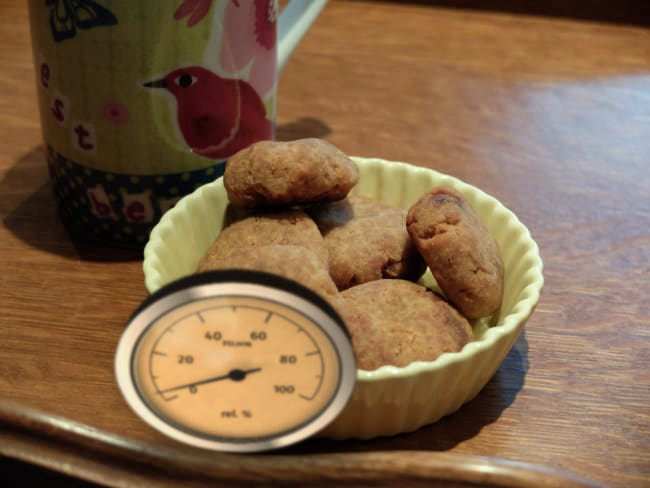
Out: 5 %
